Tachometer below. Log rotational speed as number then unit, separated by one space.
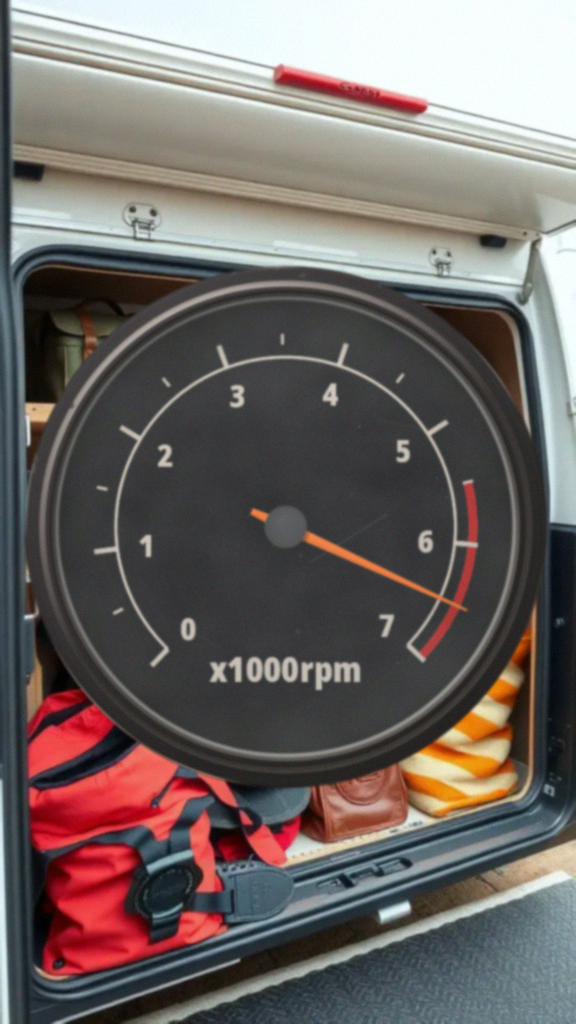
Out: 6500 rpm
